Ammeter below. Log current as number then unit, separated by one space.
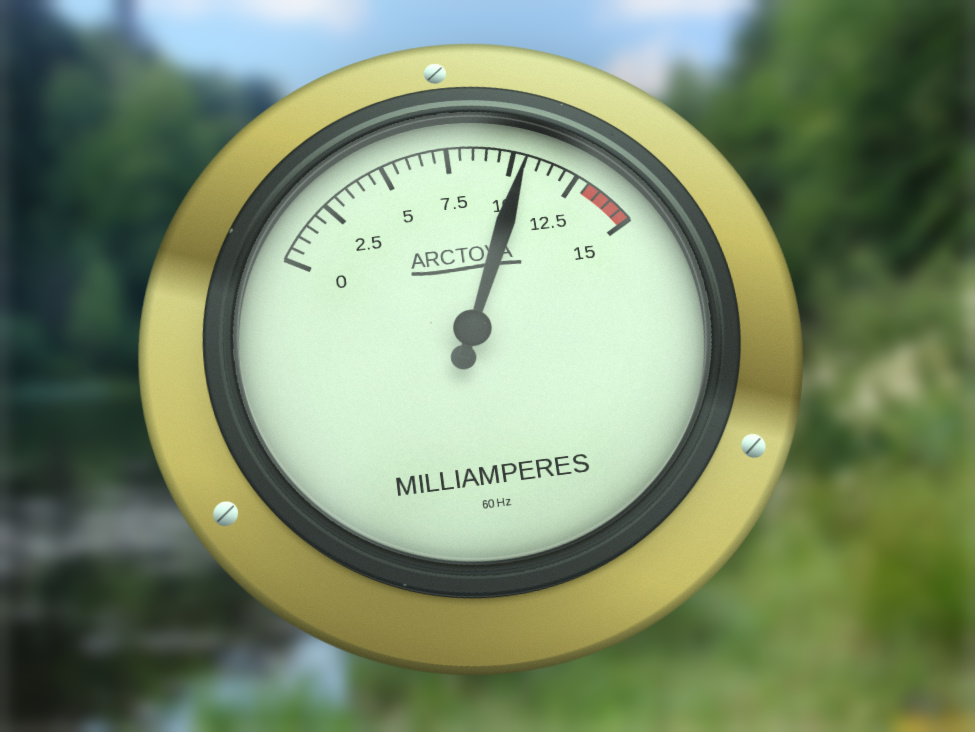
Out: 10.5 mA
